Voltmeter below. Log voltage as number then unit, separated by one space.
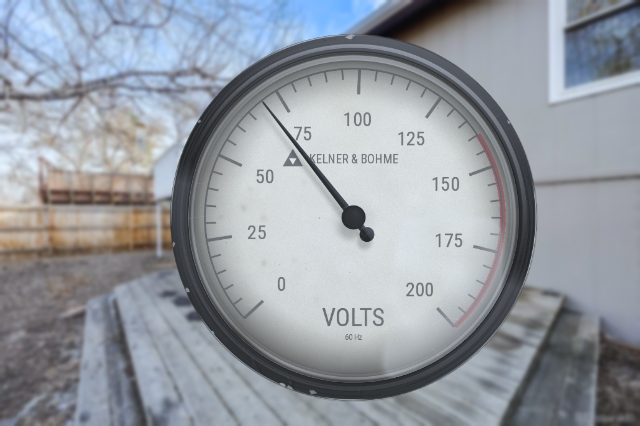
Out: 70 V
